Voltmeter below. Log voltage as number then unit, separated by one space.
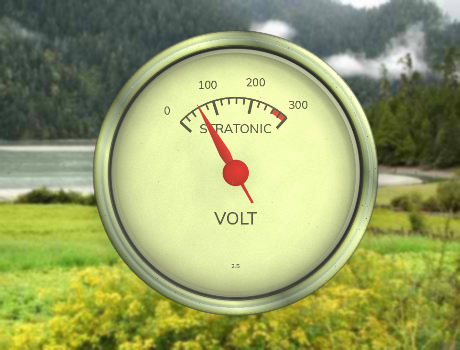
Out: 60 V
